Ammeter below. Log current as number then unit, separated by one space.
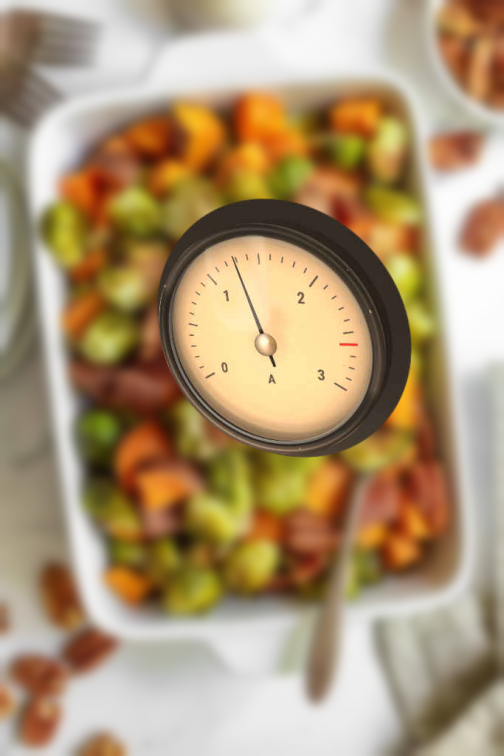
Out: 1.3 A
